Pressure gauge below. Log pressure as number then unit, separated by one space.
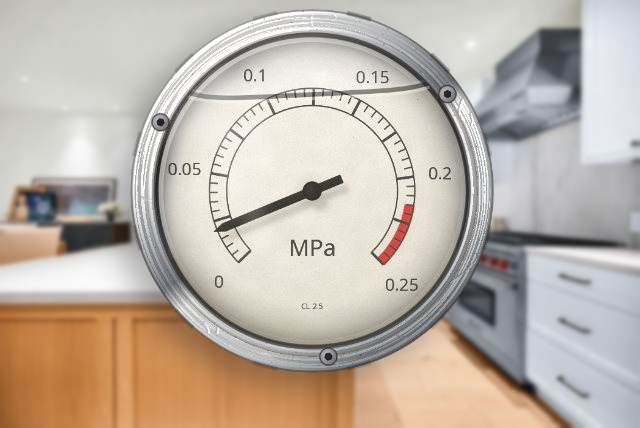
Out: 0.02 MPa
